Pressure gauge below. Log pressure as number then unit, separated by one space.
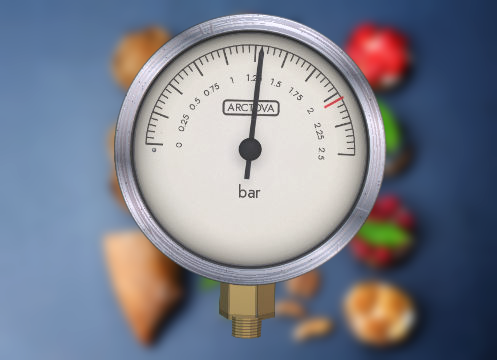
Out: 1.3 bar
